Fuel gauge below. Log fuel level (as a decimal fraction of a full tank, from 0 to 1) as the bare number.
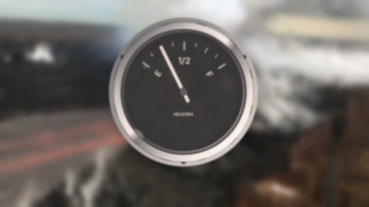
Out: 0.25
